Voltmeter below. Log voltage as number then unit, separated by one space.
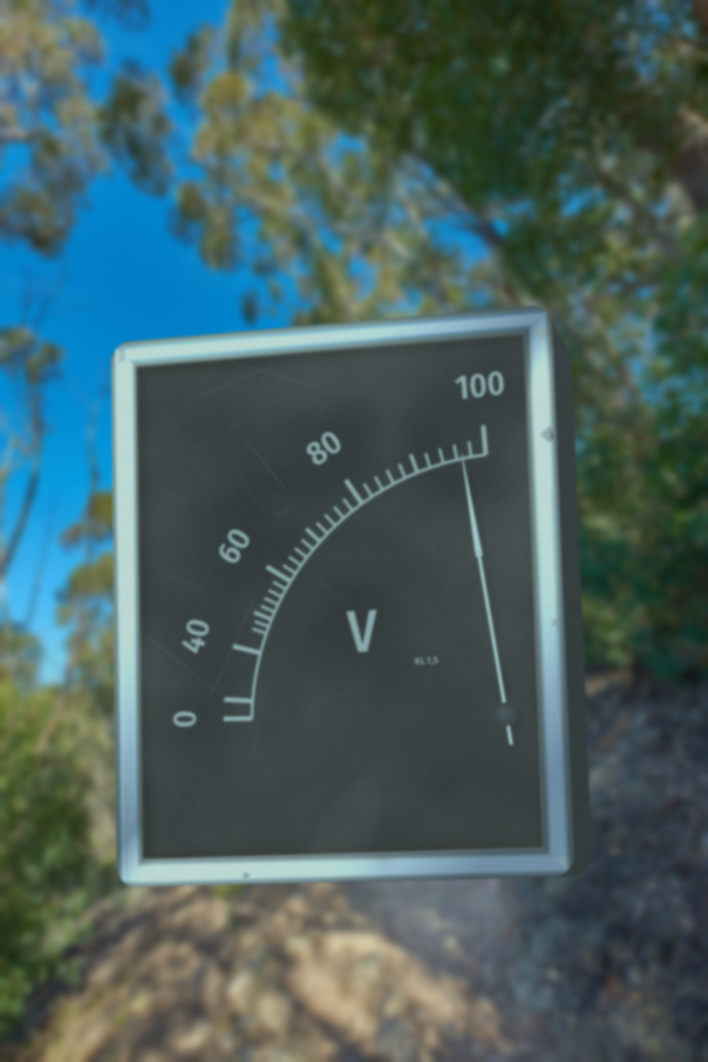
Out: 97 V
